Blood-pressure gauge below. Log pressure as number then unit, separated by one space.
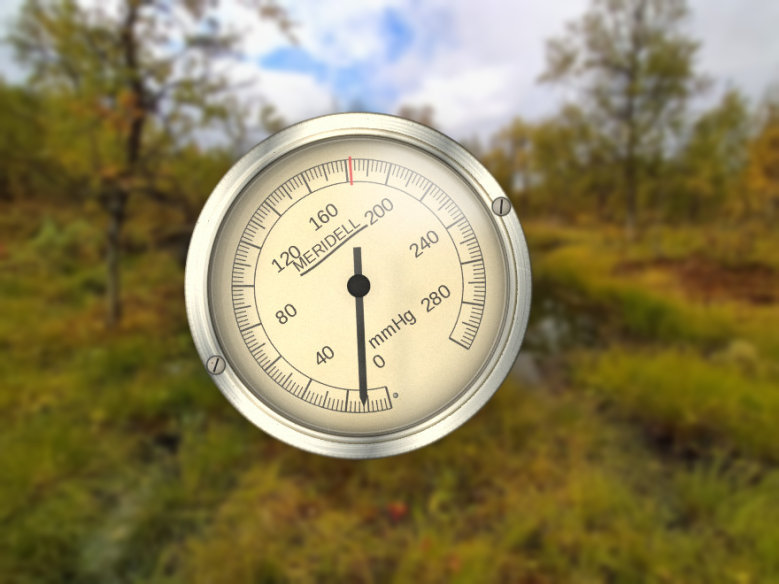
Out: 12 mmHg
